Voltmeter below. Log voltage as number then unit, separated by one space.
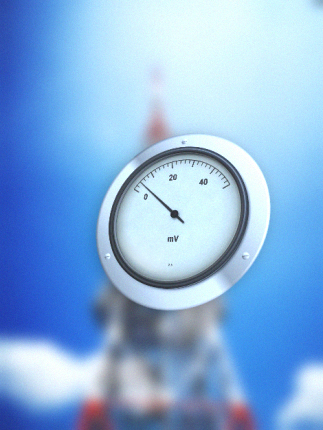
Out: 4 mV
